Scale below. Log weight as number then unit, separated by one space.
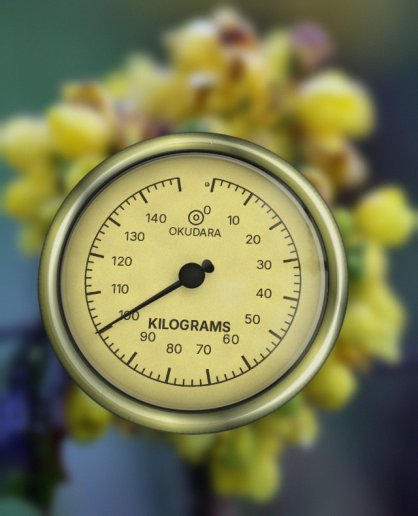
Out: 100 kg
